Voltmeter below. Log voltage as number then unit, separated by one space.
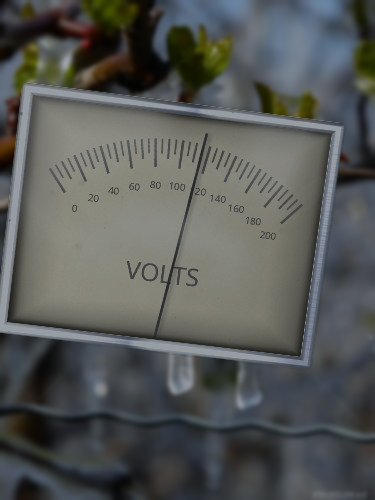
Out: 115 V
